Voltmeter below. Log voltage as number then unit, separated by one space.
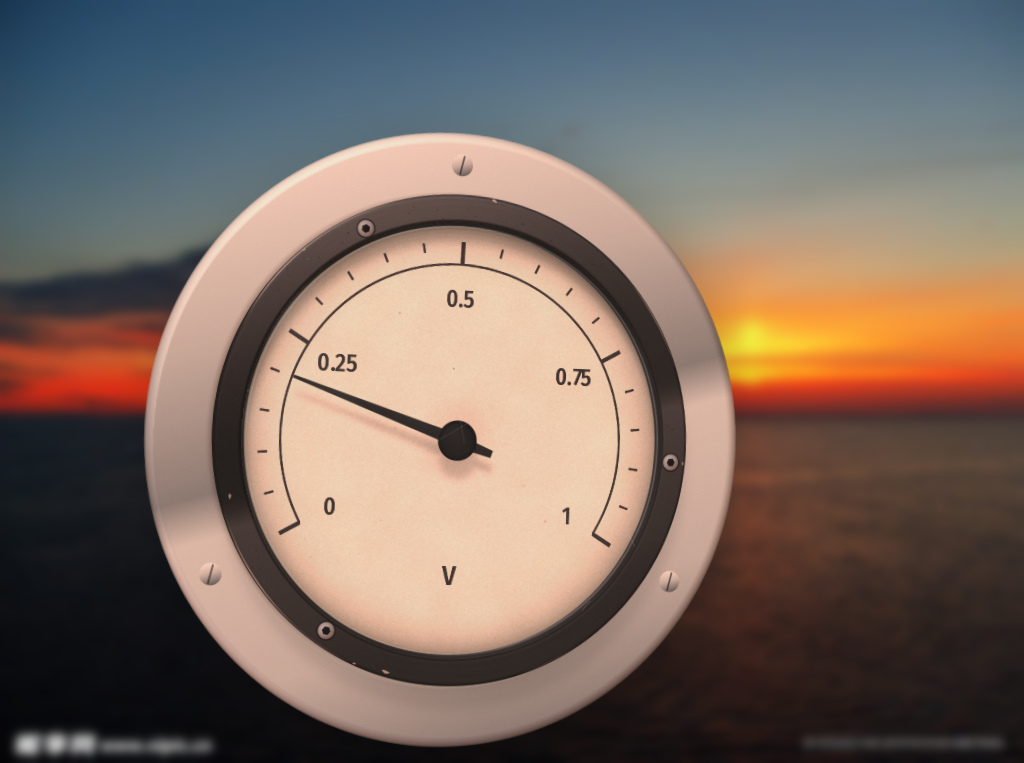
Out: 0.2 V
